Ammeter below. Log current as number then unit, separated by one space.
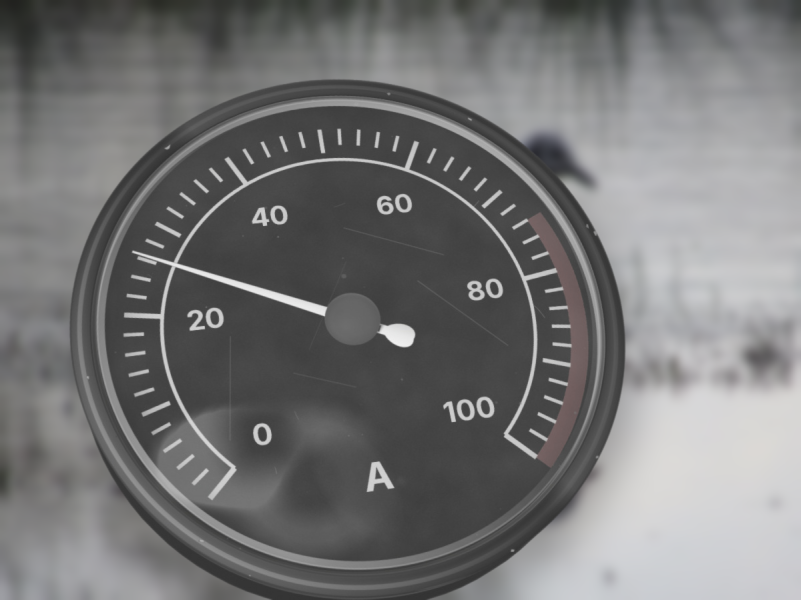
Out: 26 A
